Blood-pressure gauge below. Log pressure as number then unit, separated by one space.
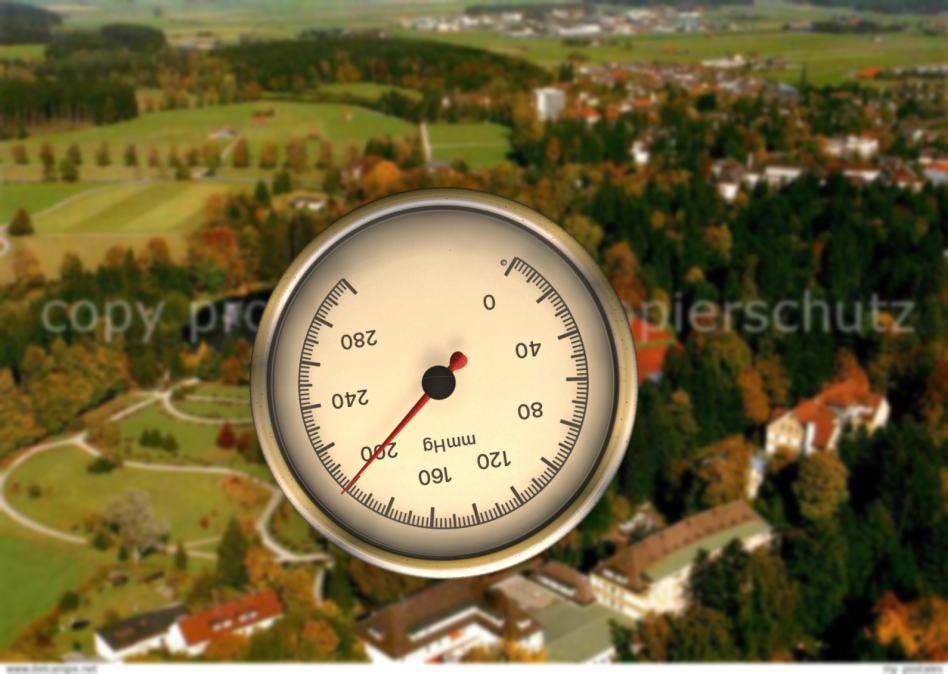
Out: 200 mmHg
